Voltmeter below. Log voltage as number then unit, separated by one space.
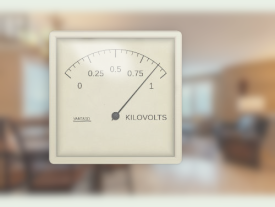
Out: 0.9 kV
